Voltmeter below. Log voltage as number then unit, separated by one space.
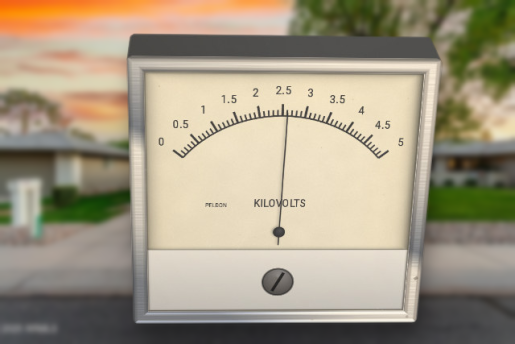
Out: 2.6 kV
